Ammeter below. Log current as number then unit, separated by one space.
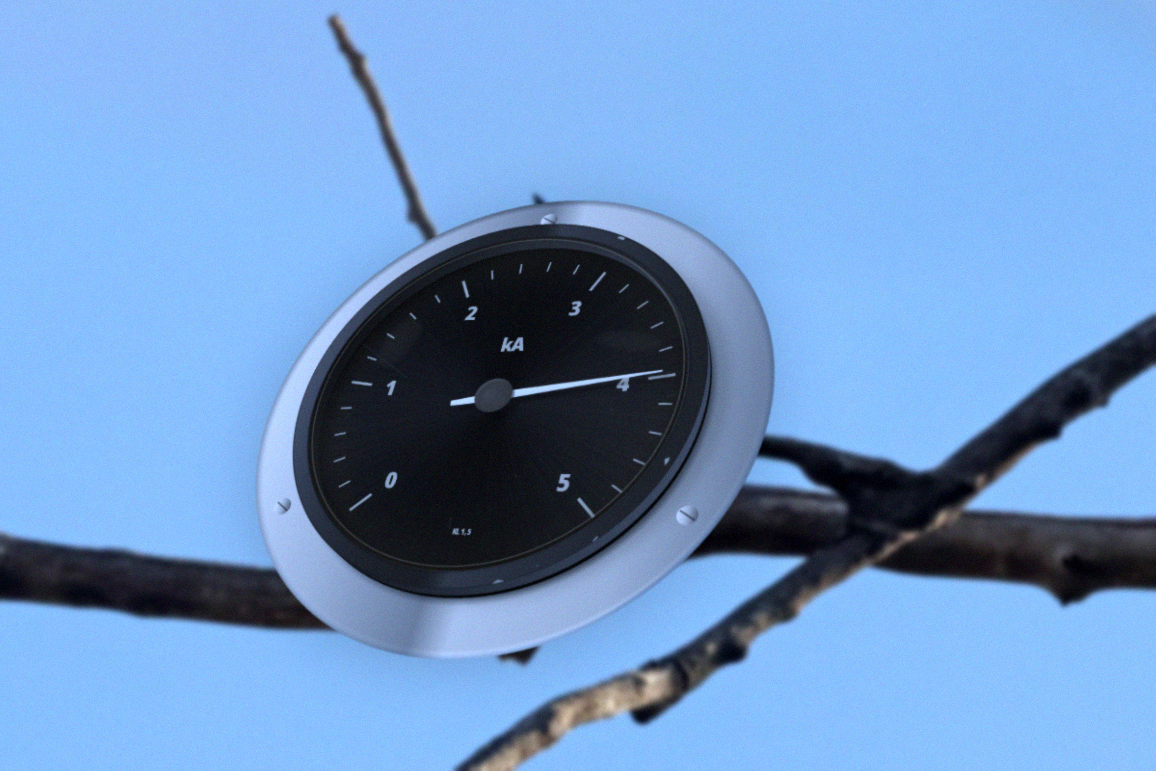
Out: 4 kA
